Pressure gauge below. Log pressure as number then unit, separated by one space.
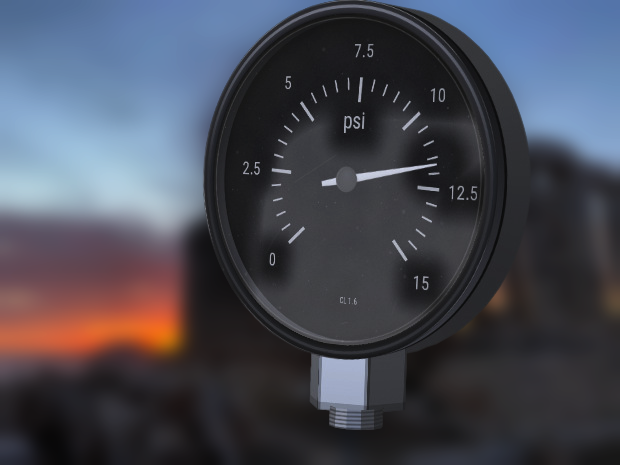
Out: 11.75 psi
